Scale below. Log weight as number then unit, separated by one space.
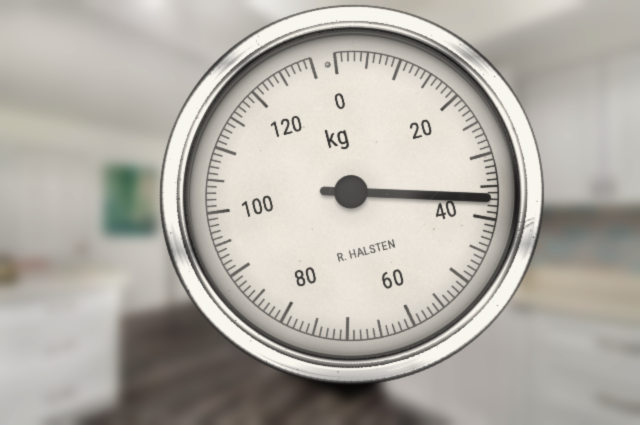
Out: 37 kg
